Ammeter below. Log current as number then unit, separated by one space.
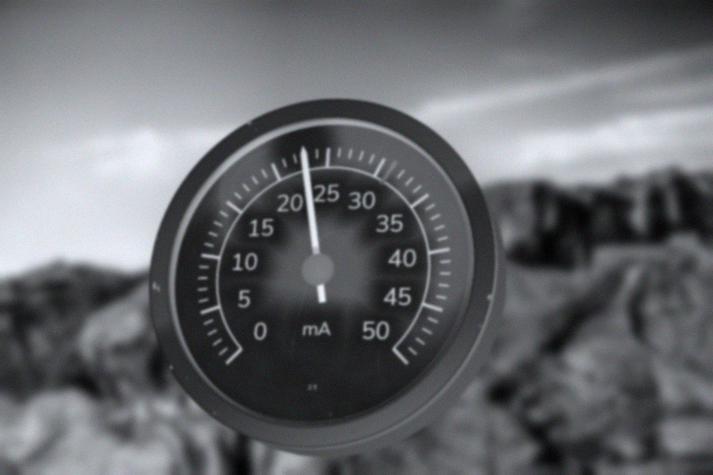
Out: 23 mA
